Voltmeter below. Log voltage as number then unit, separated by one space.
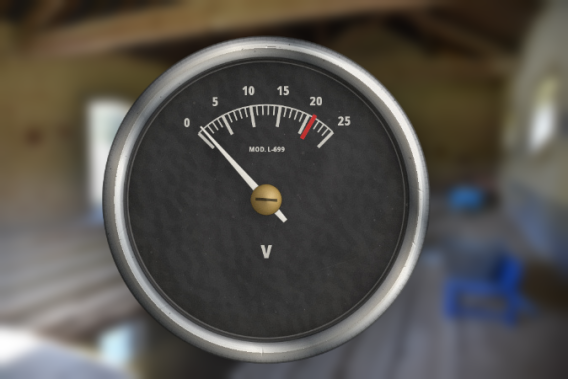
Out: 1 V
